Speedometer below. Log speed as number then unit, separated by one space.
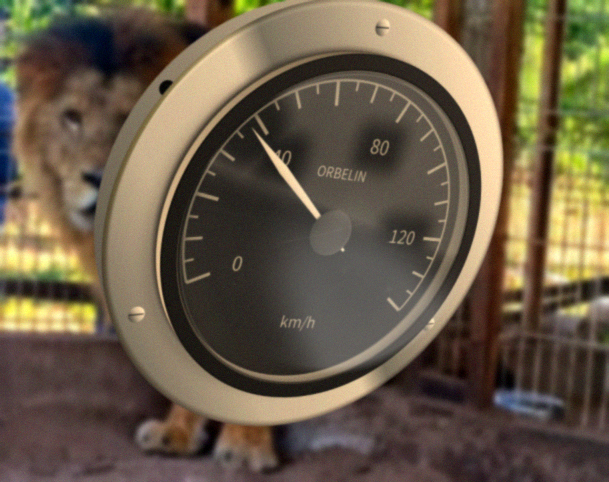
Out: 37.5 km/h
